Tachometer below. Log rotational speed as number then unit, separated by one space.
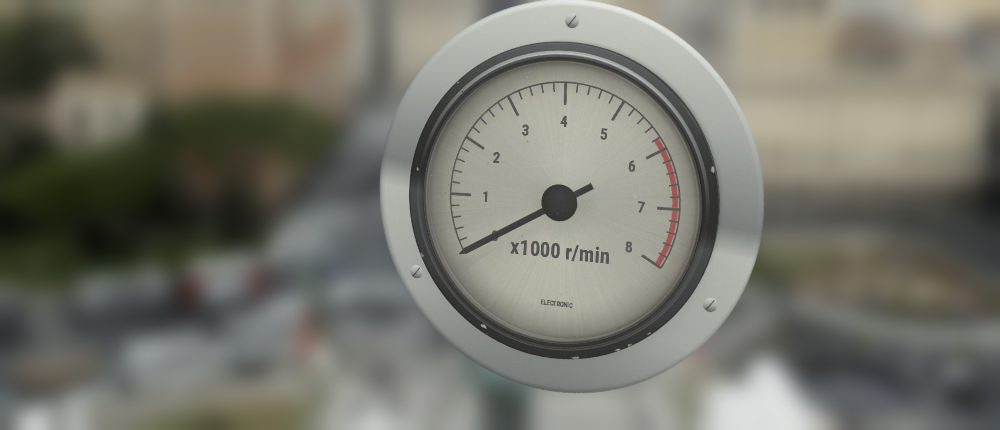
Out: 0 rpm
